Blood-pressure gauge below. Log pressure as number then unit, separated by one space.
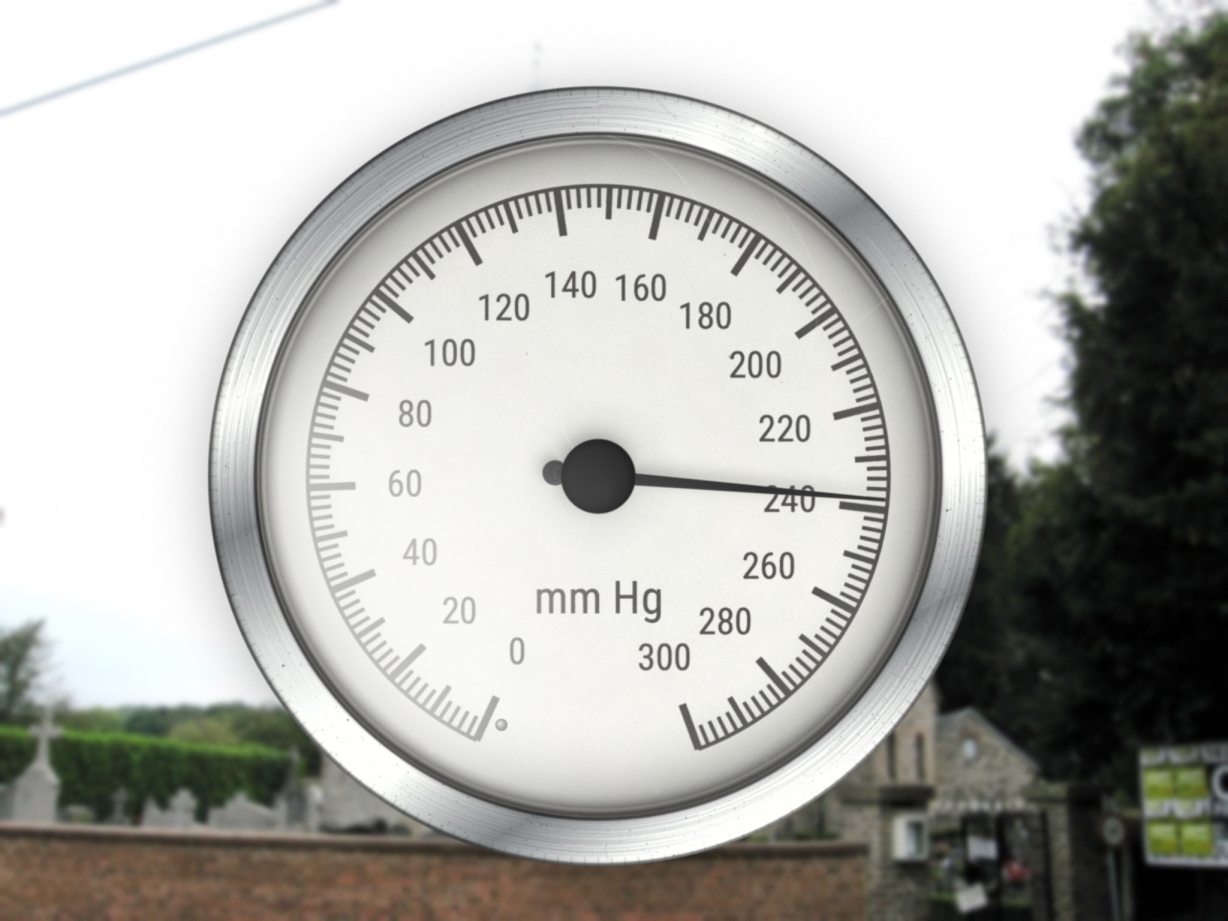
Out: 238 mmHg
